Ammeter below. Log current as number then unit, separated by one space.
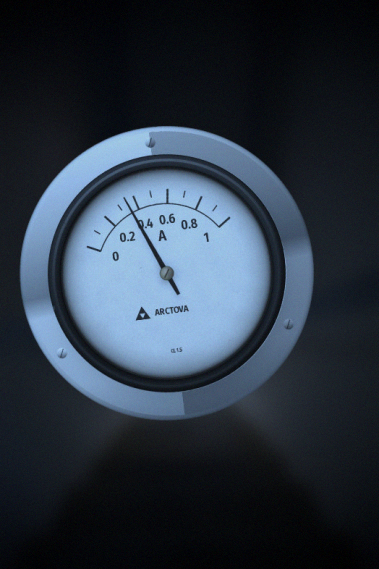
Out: 0.35 A
